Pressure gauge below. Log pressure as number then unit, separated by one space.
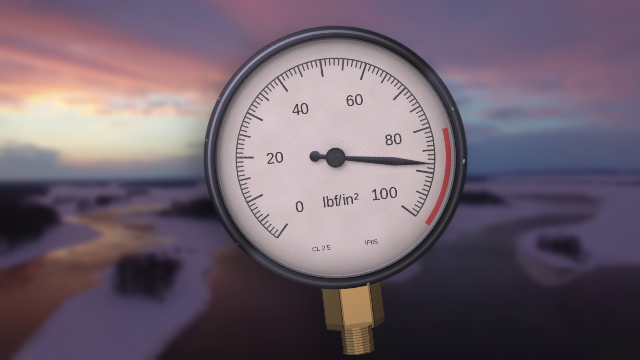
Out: 88 psi
